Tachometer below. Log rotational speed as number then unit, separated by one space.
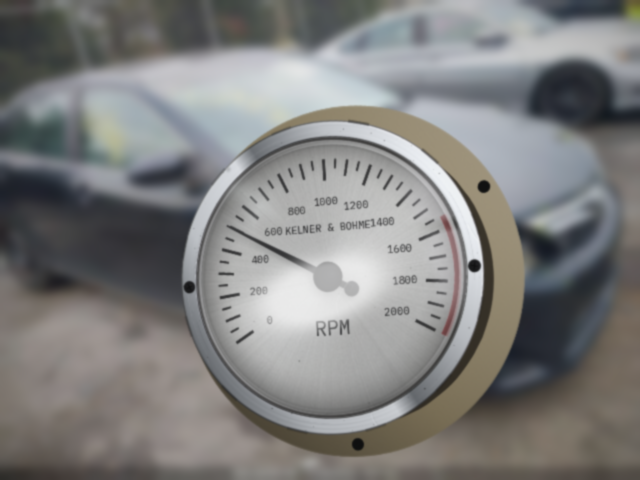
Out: 500 rpm
